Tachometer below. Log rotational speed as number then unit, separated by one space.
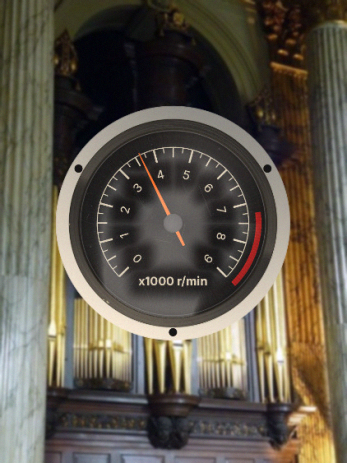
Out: 3625 rpm
